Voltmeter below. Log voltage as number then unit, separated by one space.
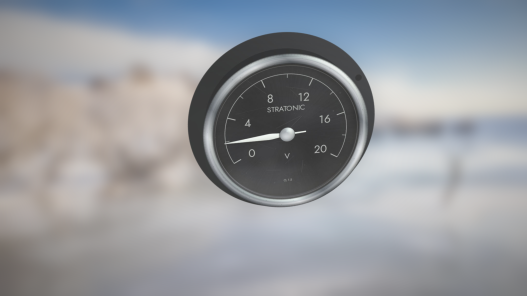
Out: 2 V
